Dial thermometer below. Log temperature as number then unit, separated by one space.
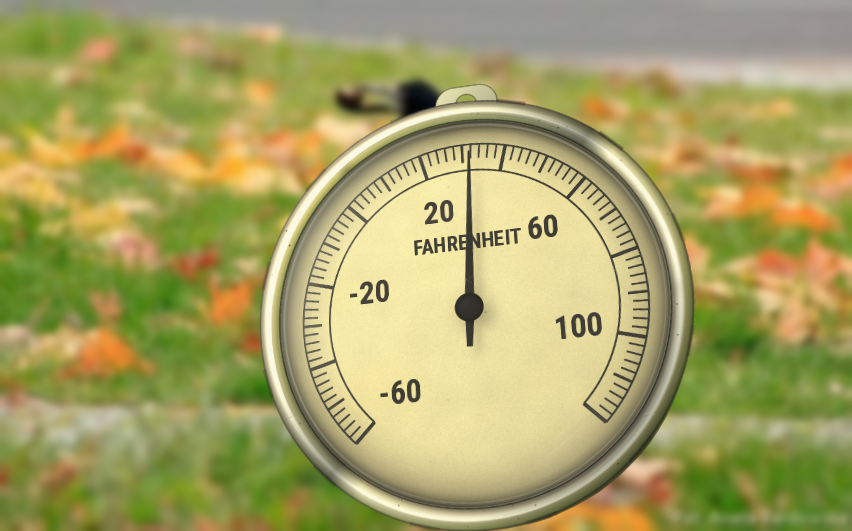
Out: 32 °F
